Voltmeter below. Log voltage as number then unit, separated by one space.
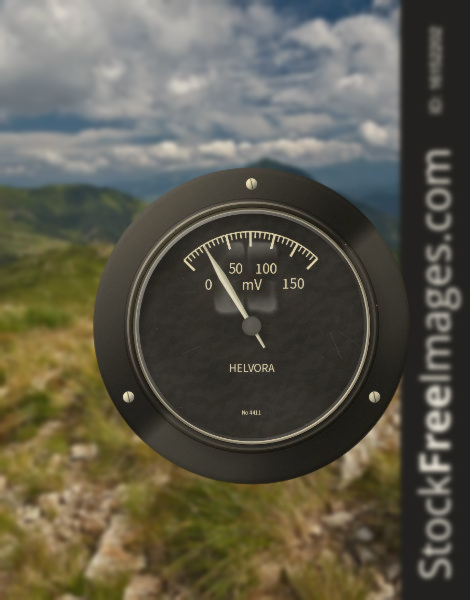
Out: 25 mV
